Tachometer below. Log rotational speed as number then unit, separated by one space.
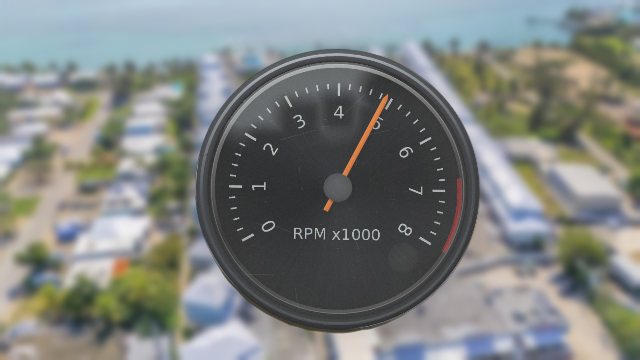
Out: 4900 rpm
